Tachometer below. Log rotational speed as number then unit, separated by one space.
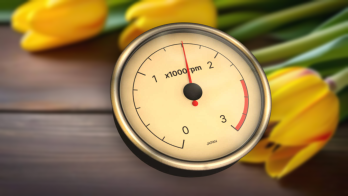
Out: 1600 rpm
